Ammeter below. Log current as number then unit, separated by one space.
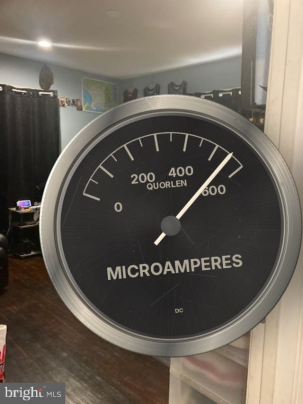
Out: 550 µA
